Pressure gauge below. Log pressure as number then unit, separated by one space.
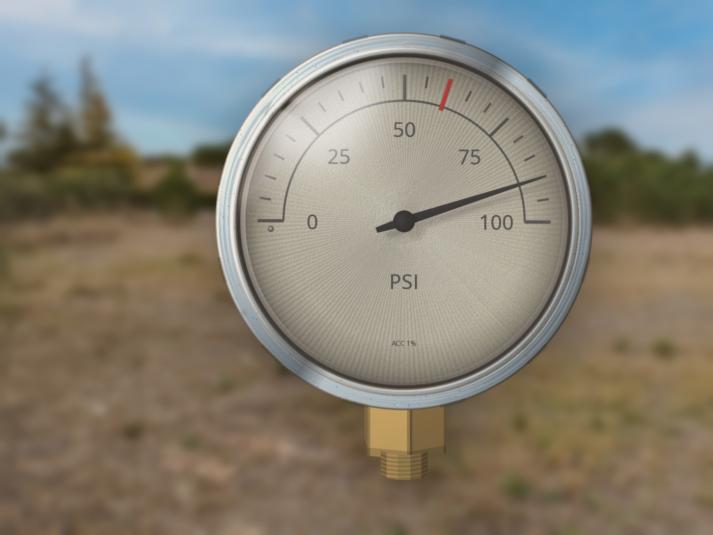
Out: 90 psi
